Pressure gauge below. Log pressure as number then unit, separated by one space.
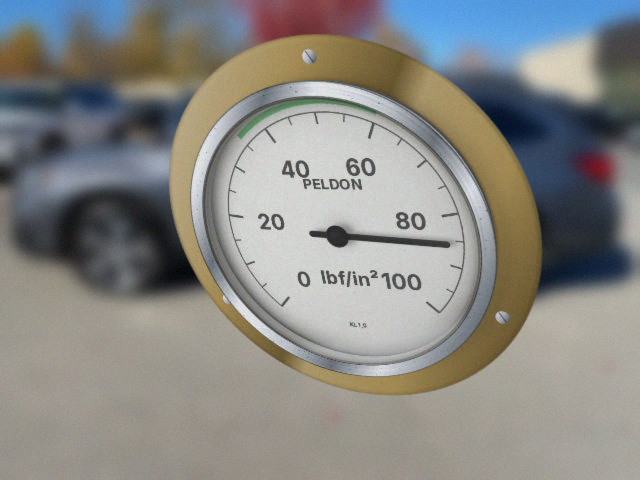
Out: 85 psi
